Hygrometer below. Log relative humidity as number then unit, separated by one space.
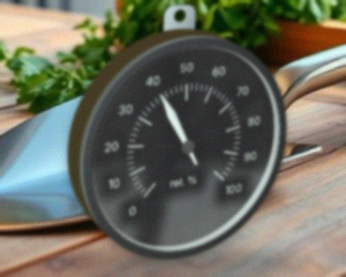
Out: 40 %
